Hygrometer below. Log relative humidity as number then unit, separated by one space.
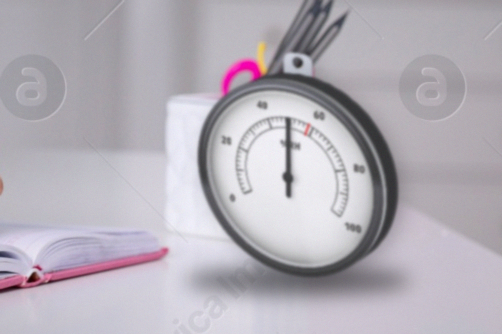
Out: 50 %
